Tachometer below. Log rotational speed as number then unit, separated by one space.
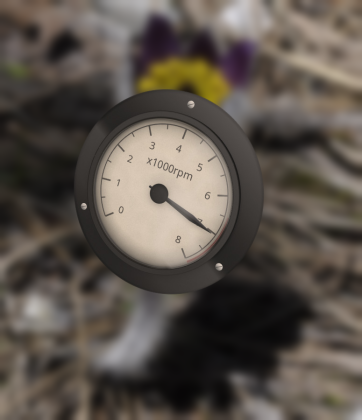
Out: 7000 rpm
